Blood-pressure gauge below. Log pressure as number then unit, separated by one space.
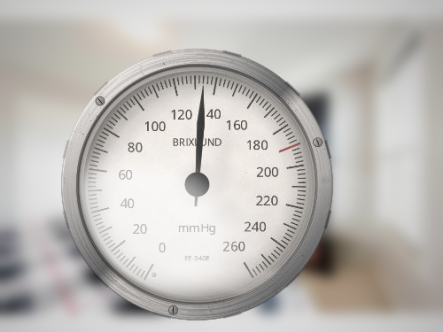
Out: 134 mmHg
